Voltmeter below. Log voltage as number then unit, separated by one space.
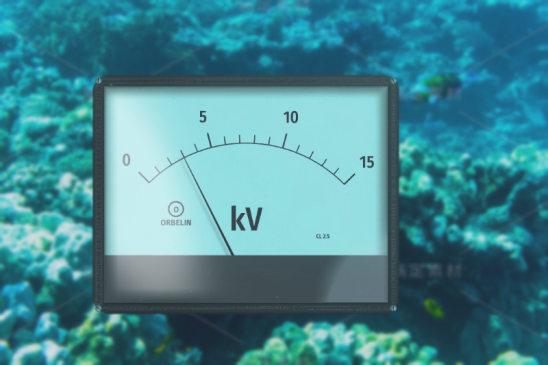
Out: 3 kV
